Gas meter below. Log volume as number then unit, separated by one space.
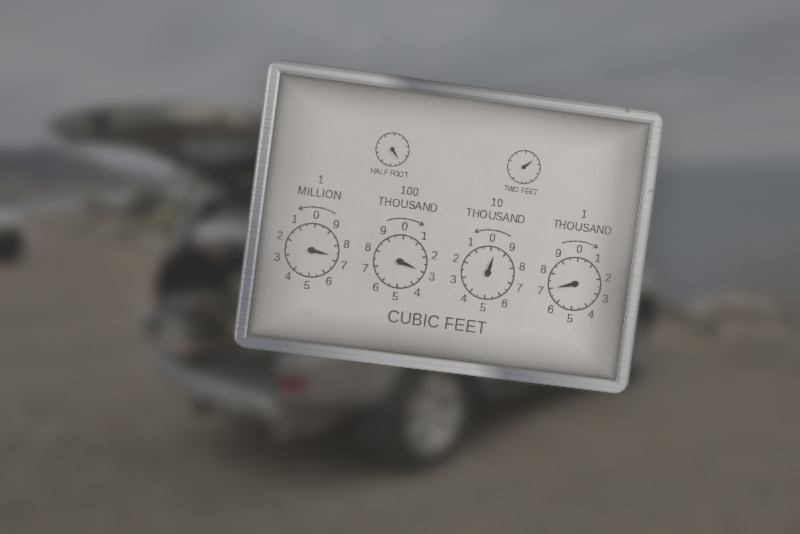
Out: 729700 ft³
